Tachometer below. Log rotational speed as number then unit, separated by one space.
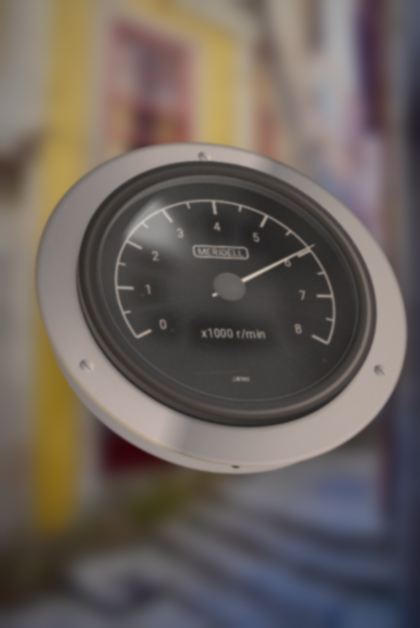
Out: 6000 rpm
